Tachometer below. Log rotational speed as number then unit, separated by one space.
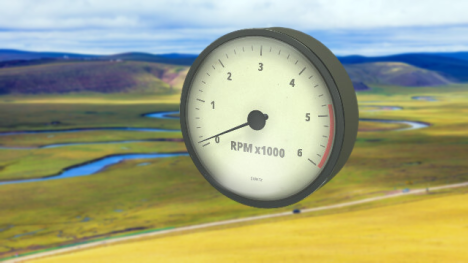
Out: 100 rpm
